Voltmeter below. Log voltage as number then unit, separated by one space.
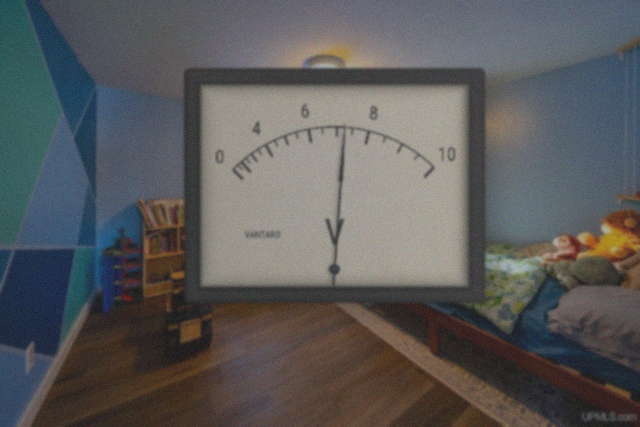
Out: 7.25 V
